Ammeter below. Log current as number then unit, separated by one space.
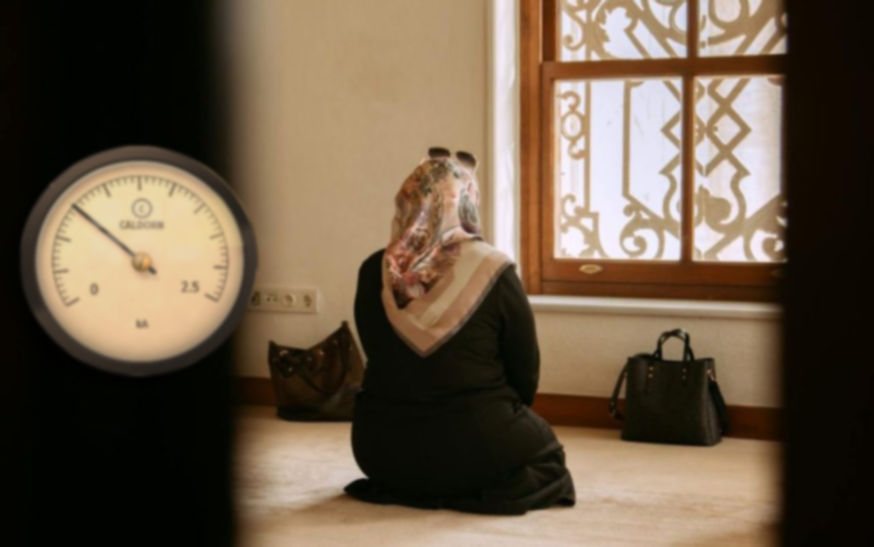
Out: 0.75 kA
